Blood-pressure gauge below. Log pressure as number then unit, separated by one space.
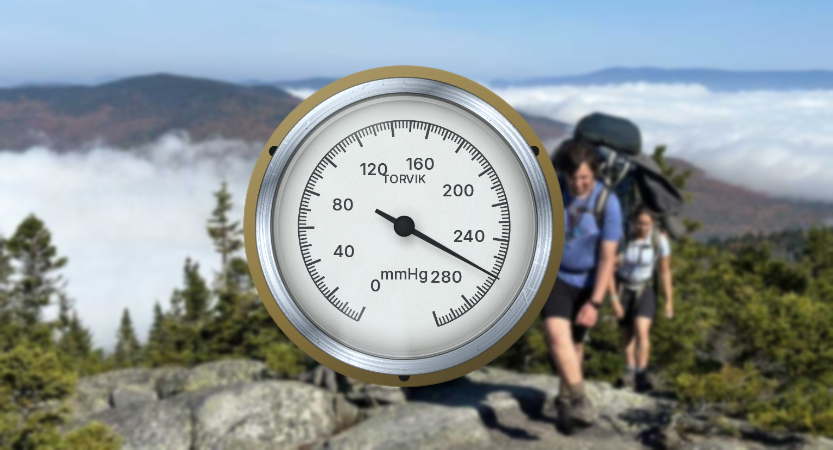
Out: 260 mmHg
